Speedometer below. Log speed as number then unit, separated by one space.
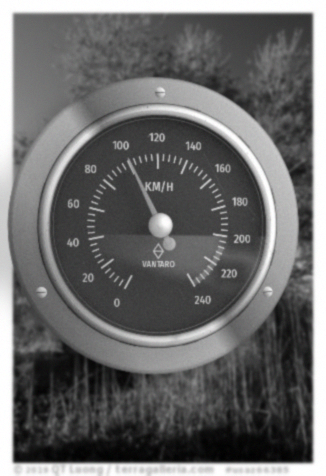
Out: 100 km/h
